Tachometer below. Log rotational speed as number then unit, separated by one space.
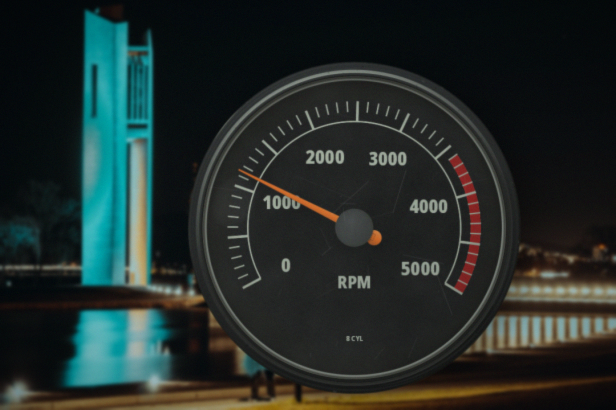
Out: 1150 rpm
